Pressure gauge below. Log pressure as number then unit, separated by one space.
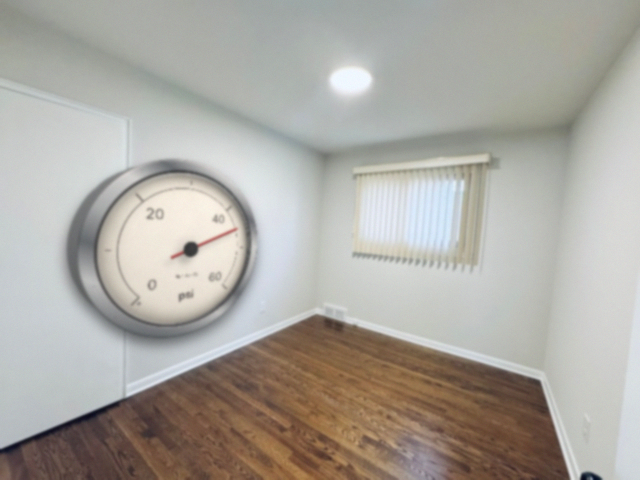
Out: 45 psi
